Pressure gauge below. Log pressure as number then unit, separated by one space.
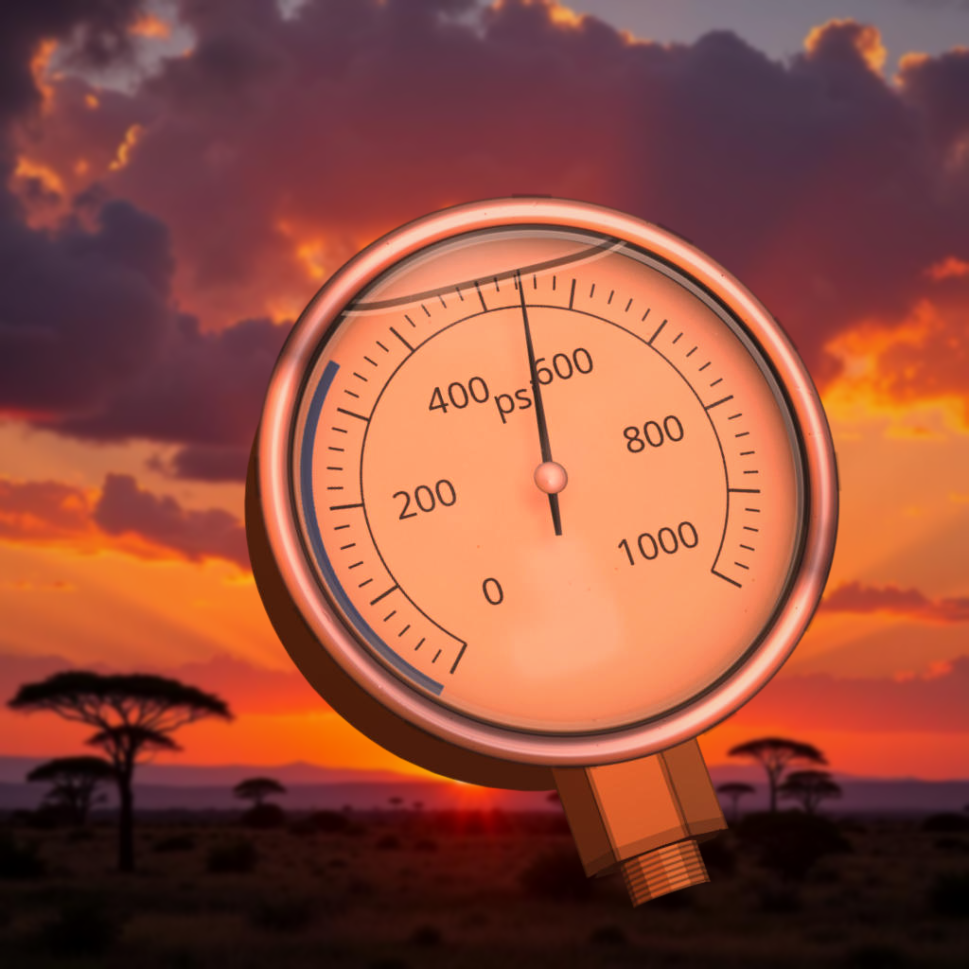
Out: 540 psi
